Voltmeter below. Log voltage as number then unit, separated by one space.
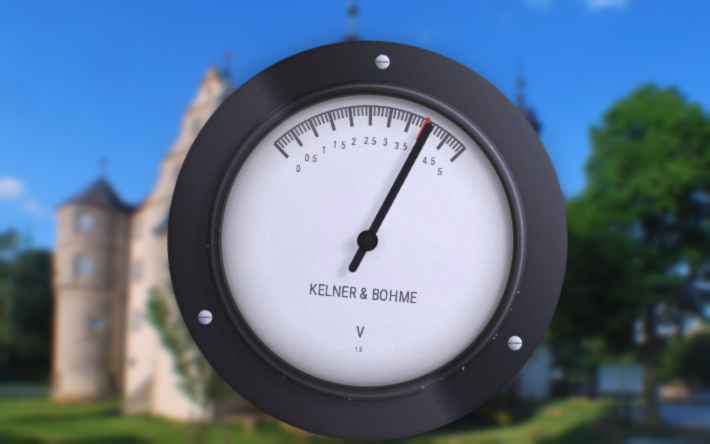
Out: 4 V
